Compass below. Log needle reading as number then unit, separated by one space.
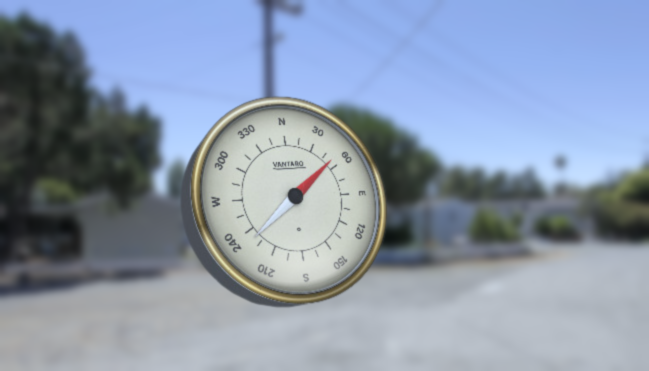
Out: 52.5 °
